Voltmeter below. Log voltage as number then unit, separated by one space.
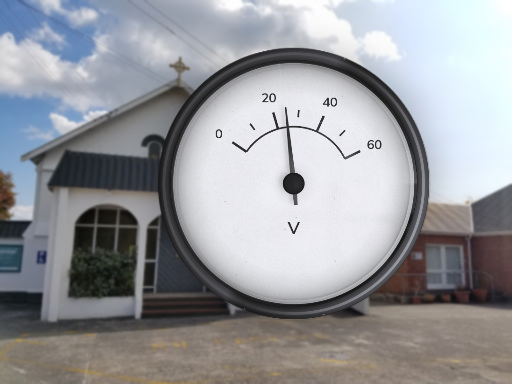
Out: 25 V
